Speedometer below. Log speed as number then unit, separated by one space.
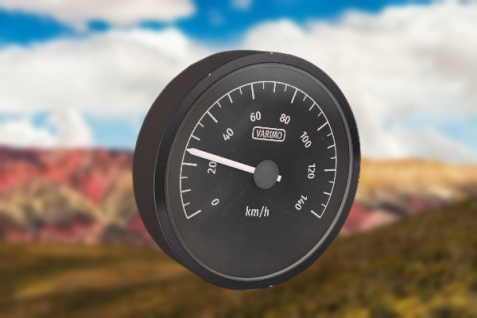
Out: 25 km/h
